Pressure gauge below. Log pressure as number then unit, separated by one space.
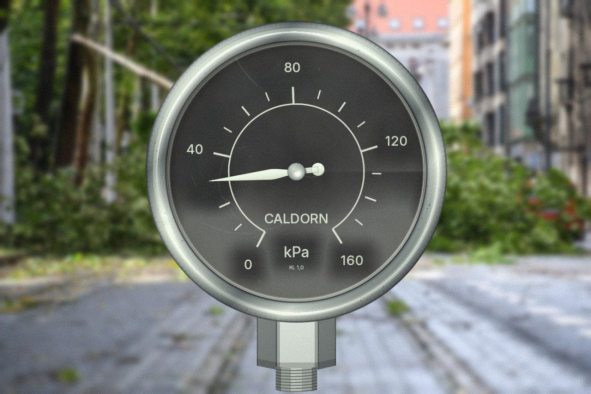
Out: 30 kPa
